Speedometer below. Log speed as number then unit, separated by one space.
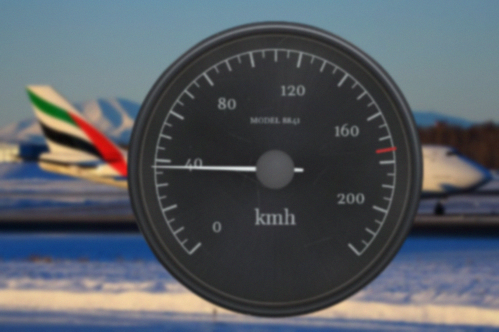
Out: 37.5 km/h
